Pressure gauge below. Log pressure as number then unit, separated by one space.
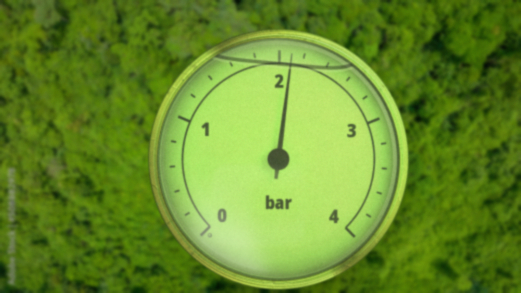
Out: 2.1 bar
